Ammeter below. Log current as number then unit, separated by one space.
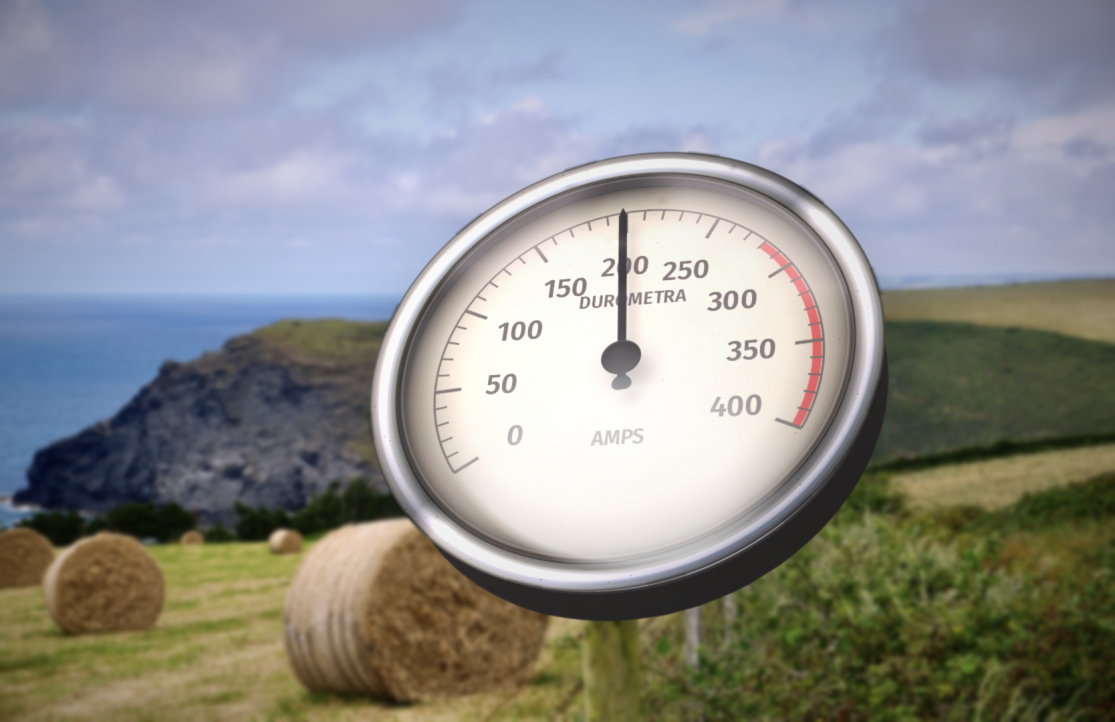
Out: 200 A
